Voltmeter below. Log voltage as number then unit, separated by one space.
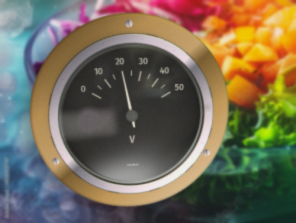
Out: 20 V
